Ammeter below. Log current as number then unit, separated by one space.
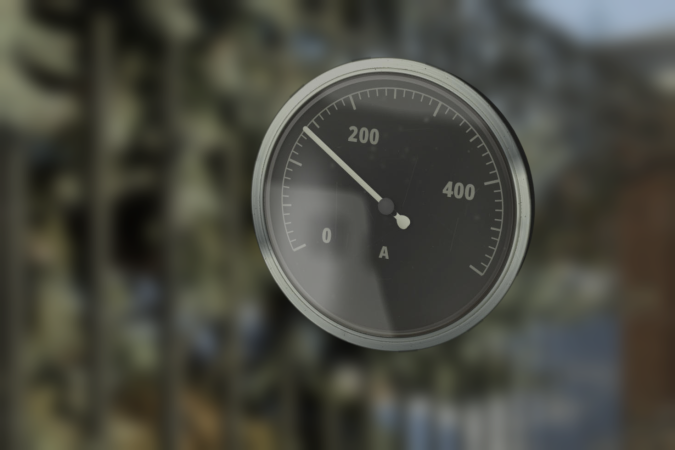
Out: 140 A
